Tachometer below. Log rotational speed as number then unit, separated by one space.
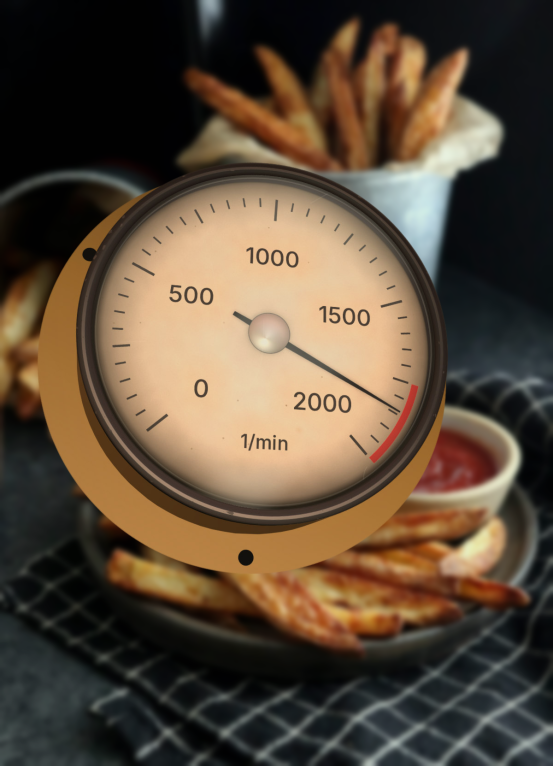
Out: 1850 rpm
